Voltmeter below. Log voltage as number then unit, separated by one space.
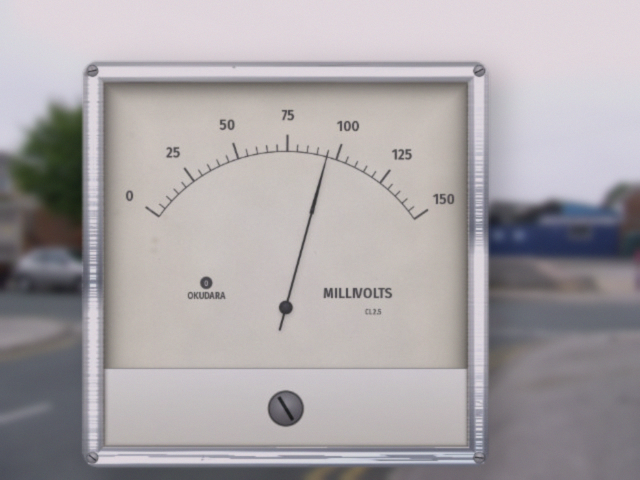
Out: 95 mV
